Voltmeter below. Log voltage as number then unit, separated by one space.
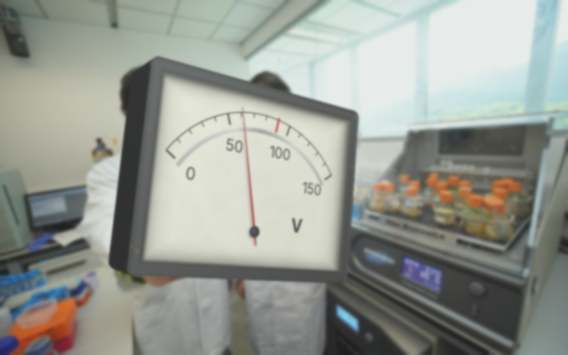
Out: 60 V
